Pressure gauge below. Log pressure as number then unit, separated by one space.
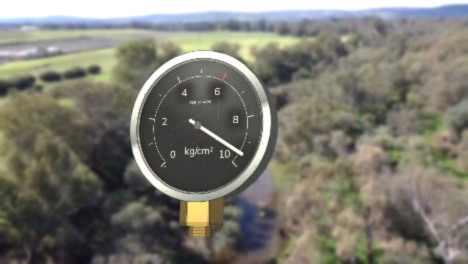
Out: 9.5 kg/cm²
